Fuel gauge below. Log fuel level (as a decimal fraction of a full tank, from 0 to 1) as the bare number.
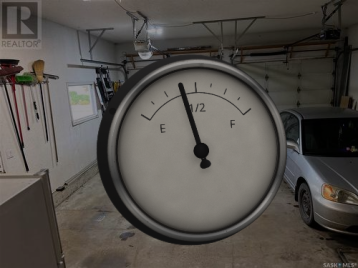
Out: 0.375
